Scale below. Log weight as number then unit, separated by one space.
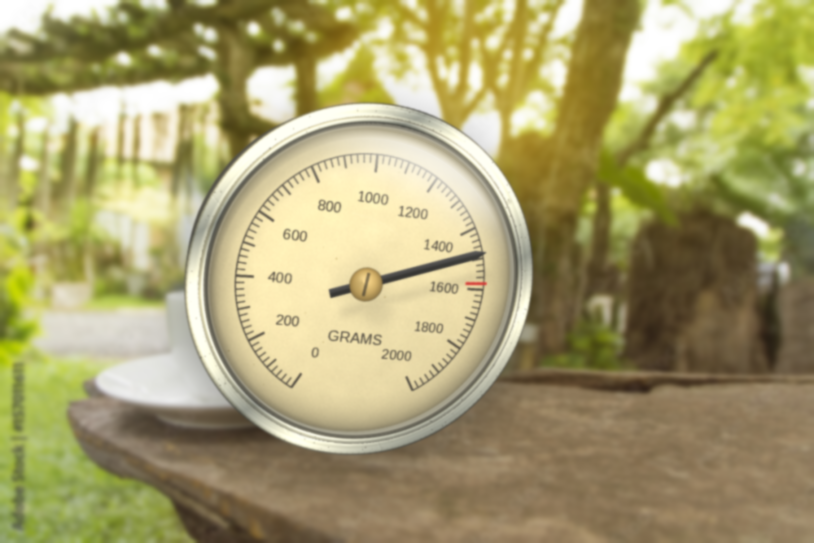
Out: 1480 g
